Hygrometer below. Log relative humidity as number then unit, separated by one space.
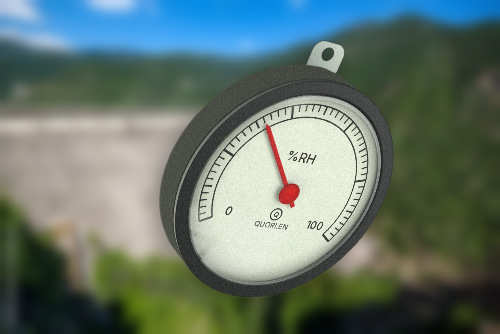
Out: 32 %
